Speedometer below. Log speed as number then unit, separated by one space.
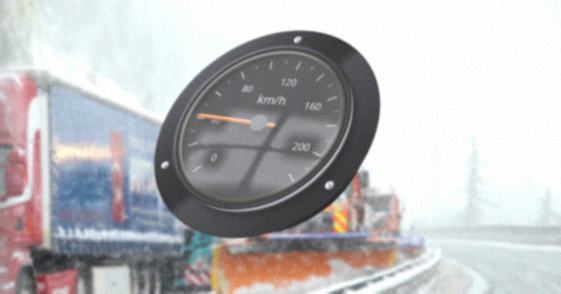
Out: 40 km/h
